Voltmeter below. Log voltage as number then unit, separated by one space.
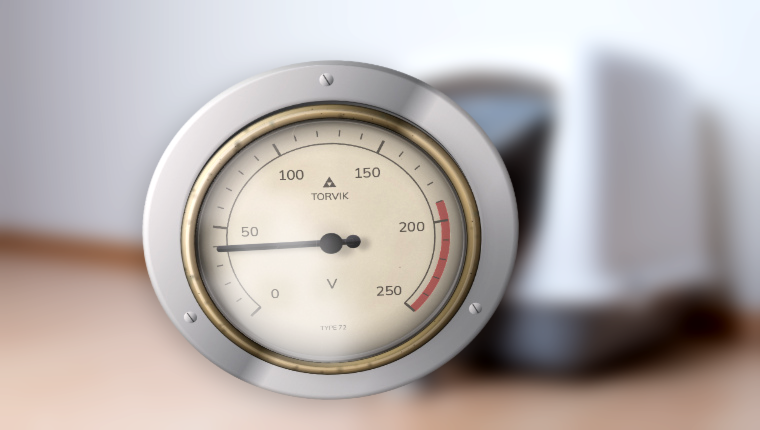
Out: 40 V
